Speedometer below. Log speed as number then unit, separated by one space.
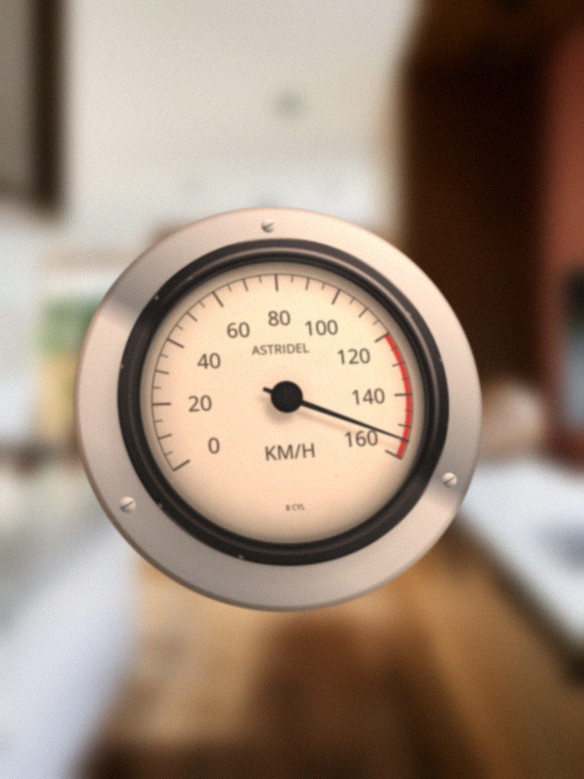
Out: 155 km/h
